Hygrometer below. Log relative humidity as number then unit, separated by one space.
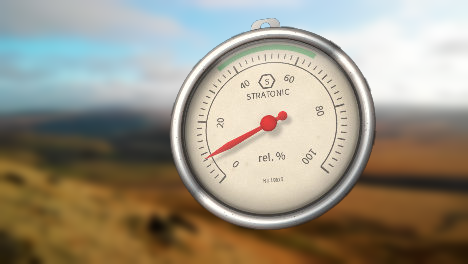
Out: 8 %
